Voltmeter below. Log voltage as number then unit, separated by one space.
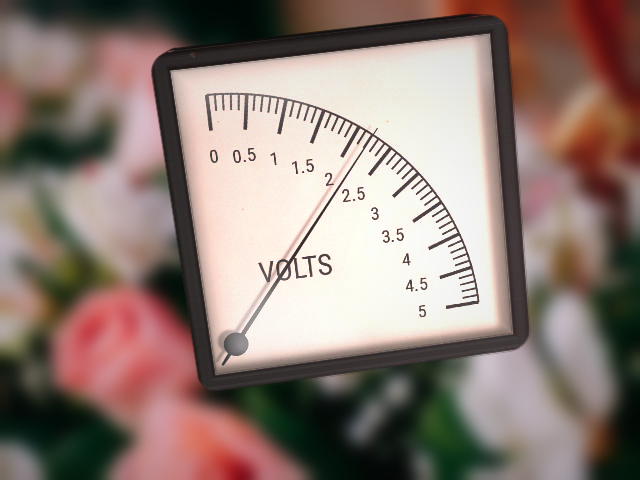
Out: 2.2 V
